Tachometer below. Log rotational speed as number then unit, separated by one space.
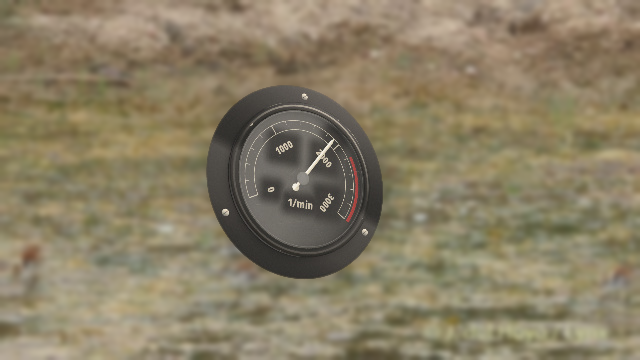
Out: 1900 rpm
